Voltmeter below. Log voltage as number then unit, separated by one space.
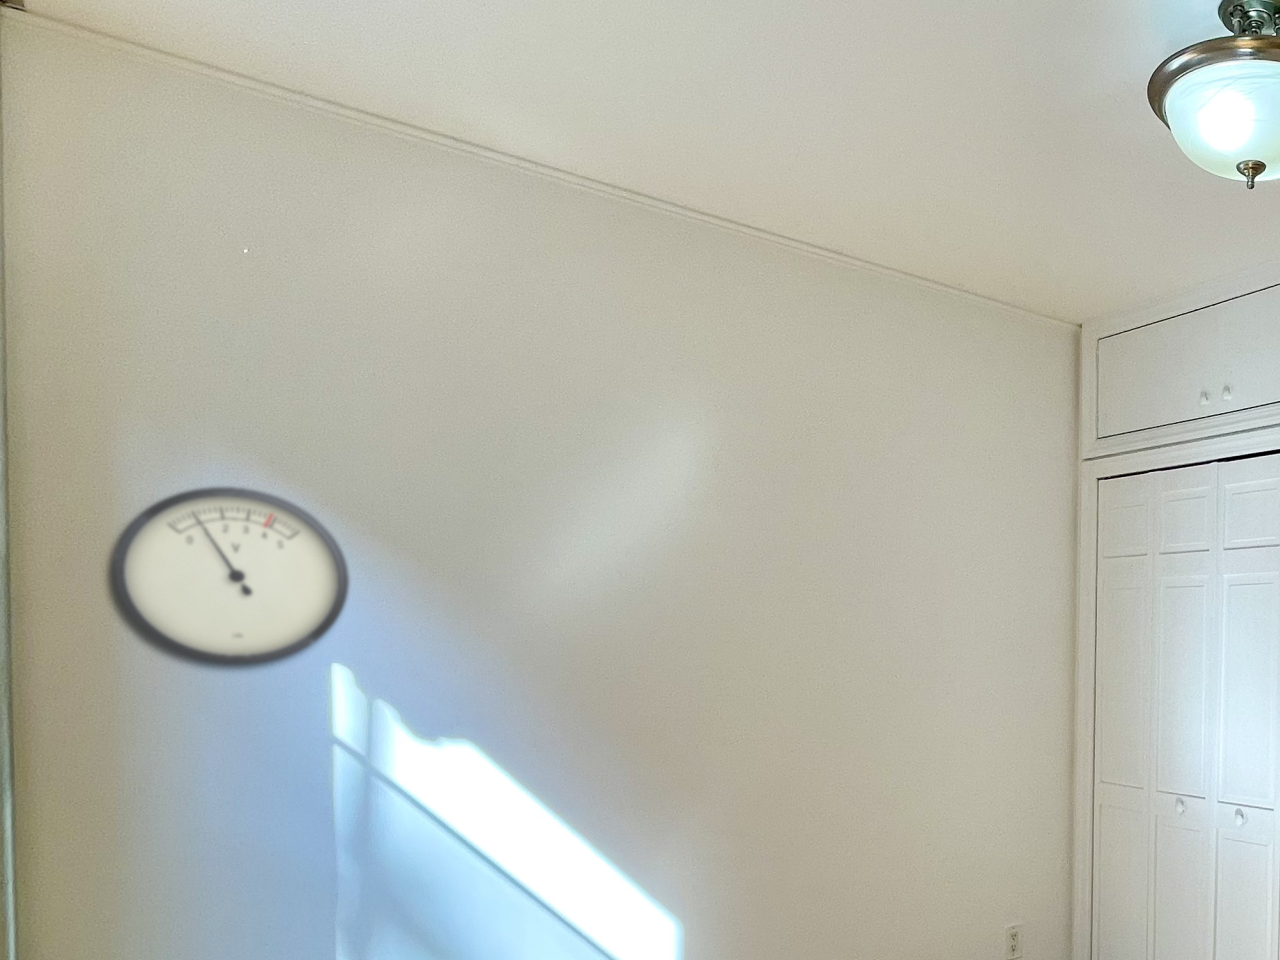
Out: 1 V
